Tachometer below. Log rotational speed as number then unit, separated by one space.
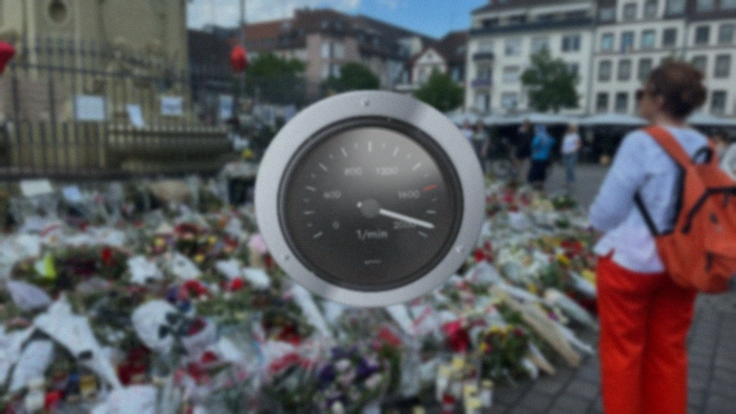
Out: 1900 rpm
